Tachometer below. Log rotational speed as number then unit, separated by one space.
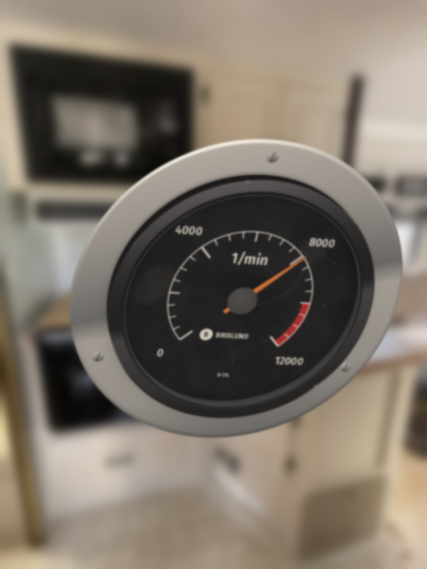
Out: 8000 rpm
